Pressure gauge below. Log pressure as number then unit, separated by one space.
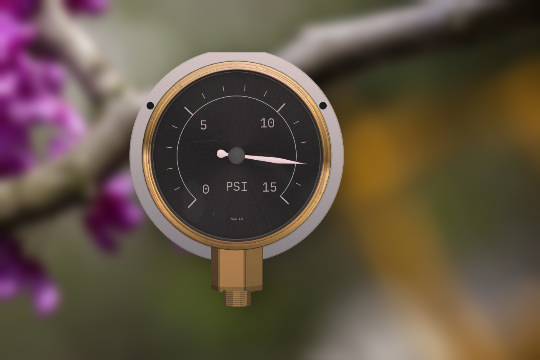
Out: 13 psi
